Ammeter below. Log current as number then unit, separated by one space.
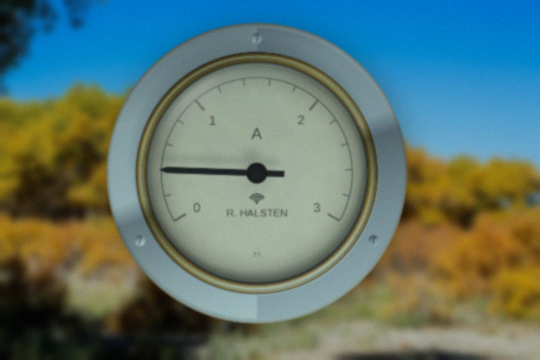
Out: 0.4 A
